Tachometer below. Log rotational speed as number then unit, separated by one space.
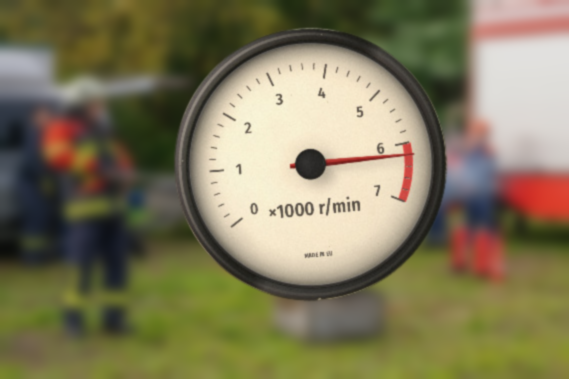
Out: 6200 rpm
